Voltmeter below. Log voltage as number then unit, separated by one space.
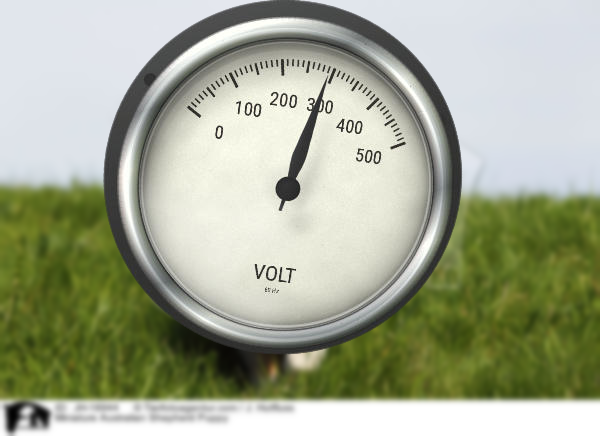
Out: 290 V
